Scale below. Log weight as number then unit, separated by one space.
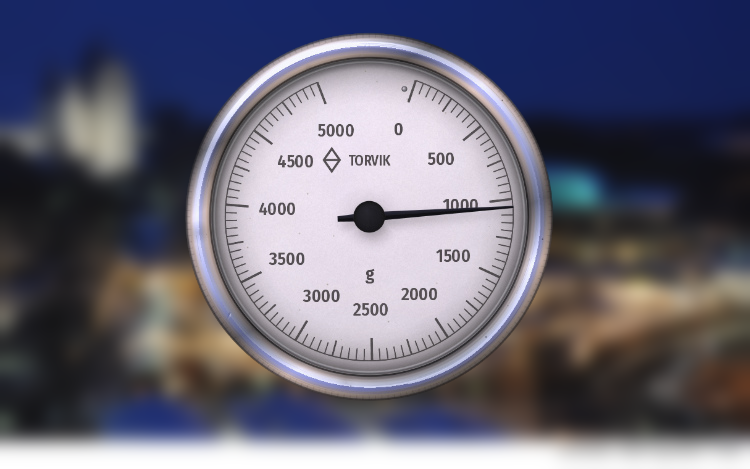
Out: 1050 g
